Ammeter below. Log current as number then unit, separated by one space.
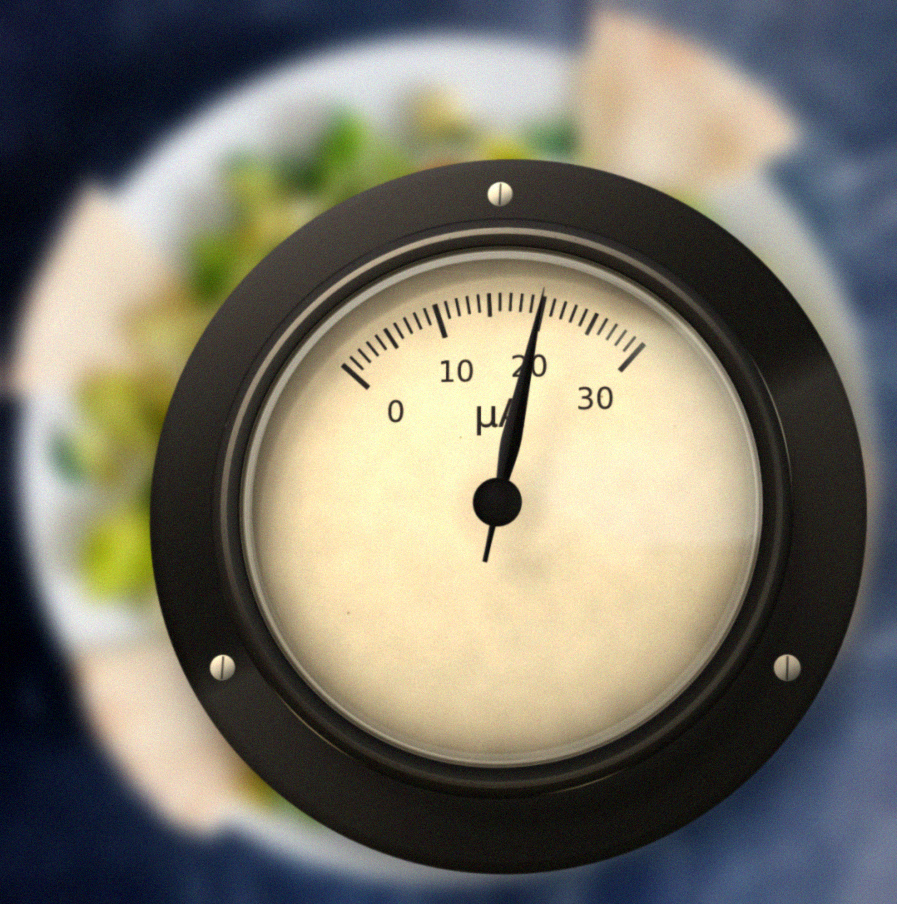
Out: 20 µA
